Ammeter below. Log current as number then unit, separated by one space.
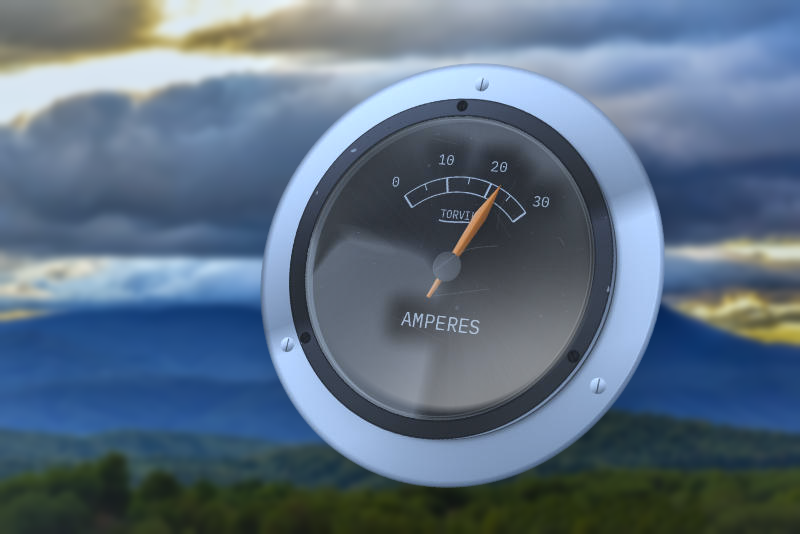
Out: 22.5 A
